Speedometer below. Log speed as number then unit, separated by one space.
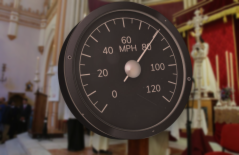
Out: 80 mph
